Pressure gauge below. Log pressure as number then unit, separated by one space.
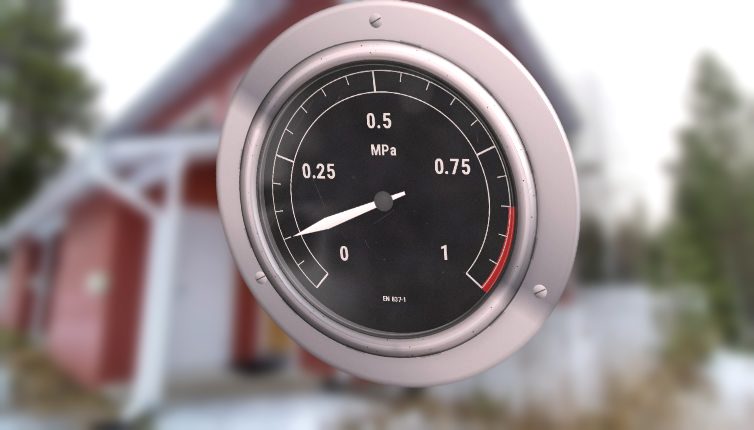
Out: 0.1 MPa
